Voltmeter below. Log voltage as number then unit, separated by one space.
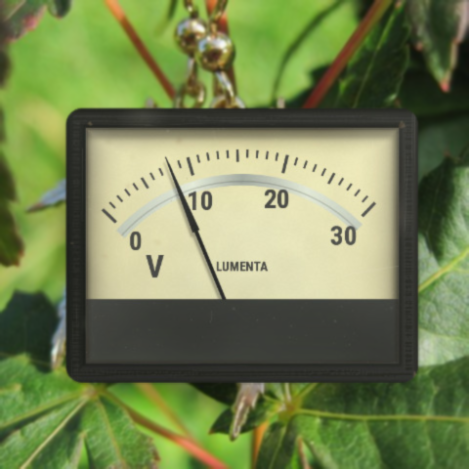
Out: 8 V
